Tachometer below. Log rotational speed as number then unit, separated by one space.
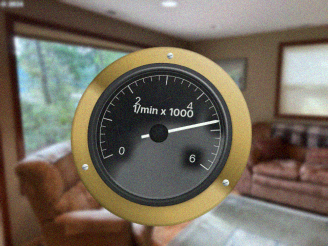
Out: 4800 rpm
